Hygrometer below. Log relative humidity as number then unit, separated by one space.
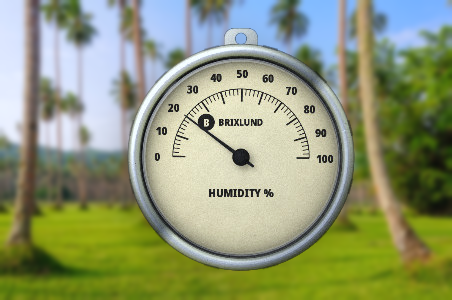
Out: 20 %
